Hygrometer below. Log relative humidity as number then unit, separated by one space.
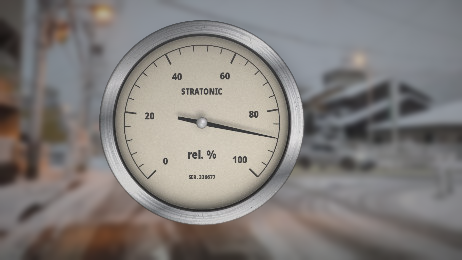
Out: 88 %
